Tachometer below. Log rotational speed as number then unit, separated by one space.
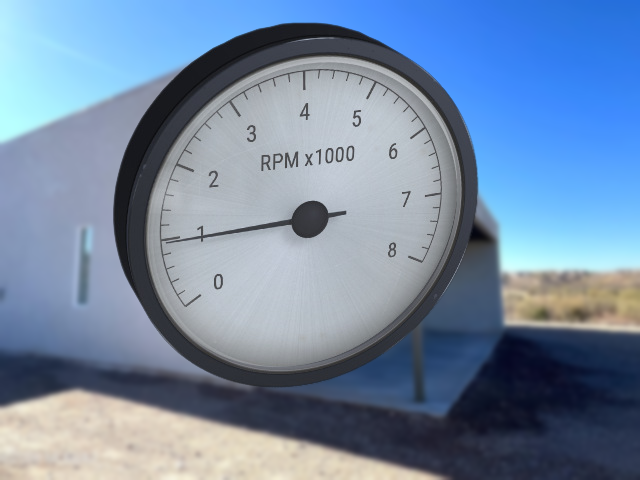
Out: 1000 rpm
